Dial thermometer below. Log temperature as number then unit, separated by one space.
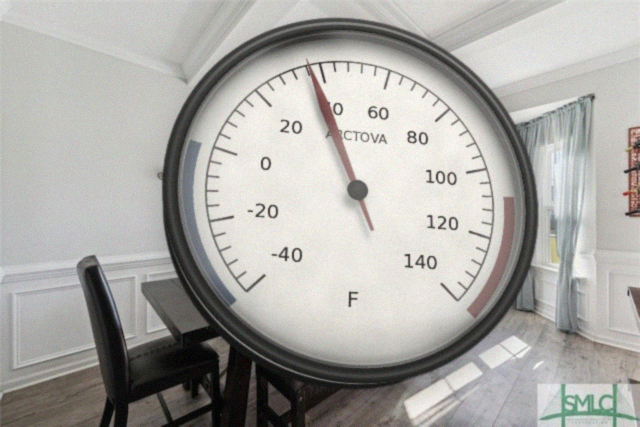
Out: 36 °F
